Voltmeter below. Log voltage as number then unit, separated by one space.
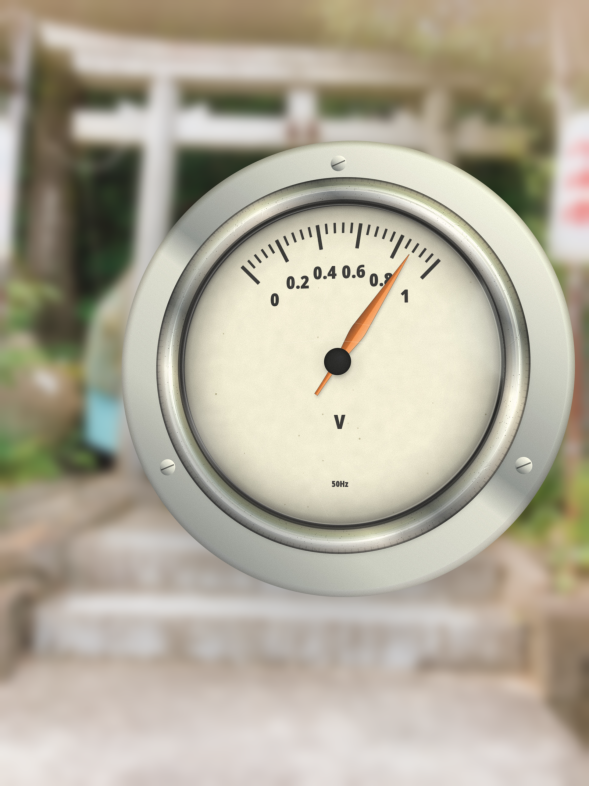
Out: 0.88 V
